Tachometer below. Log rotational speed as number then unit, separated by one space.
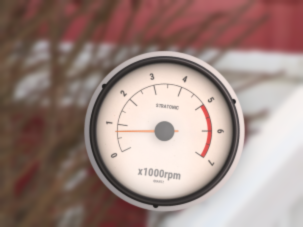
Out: 750 rpm
